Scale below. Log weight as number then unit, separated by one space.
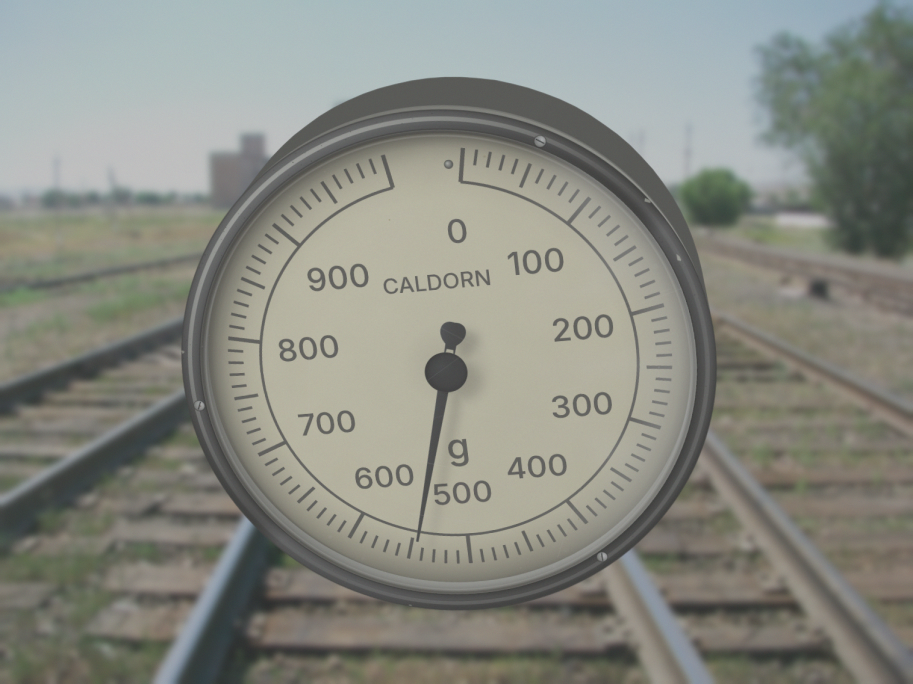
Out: 545 g
